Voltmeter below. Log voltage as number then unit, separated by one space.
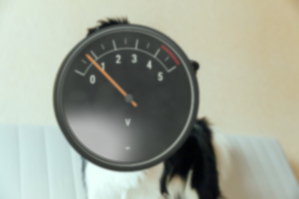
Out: 0.75 V
